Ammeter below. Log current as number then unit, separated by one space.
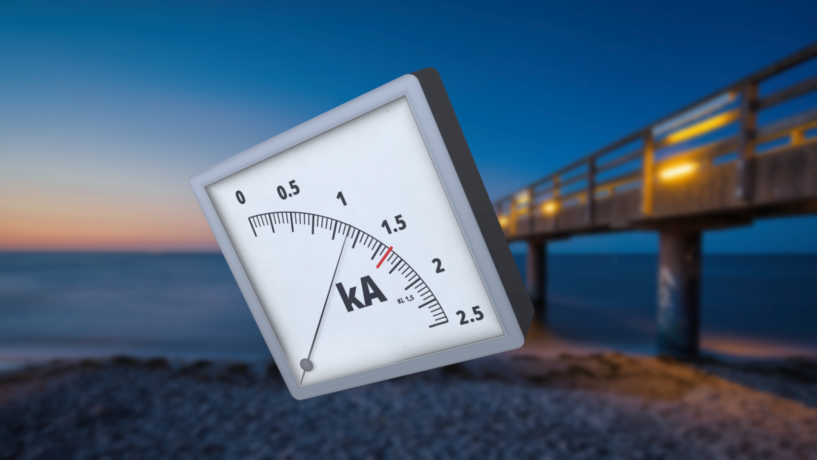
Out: 1.15 kA
